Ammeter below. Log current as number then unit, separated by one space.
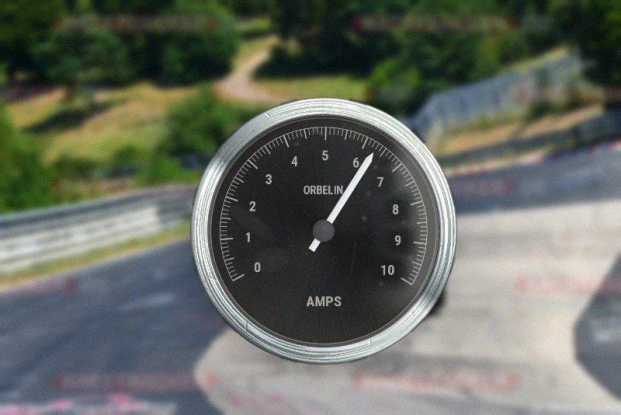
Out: 6.3 A
